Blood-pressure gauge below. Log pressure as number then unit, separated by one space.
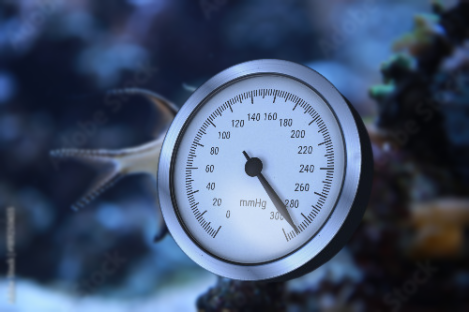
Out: 290 mmHg
